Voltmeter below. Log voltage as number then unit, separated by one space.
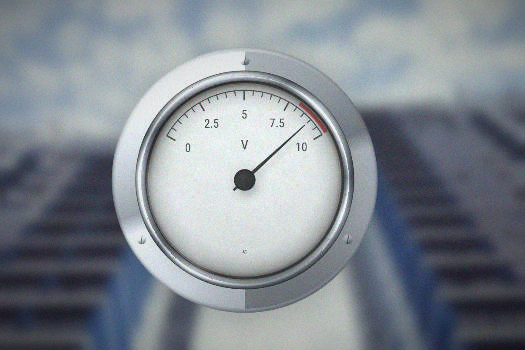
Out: 9 V
